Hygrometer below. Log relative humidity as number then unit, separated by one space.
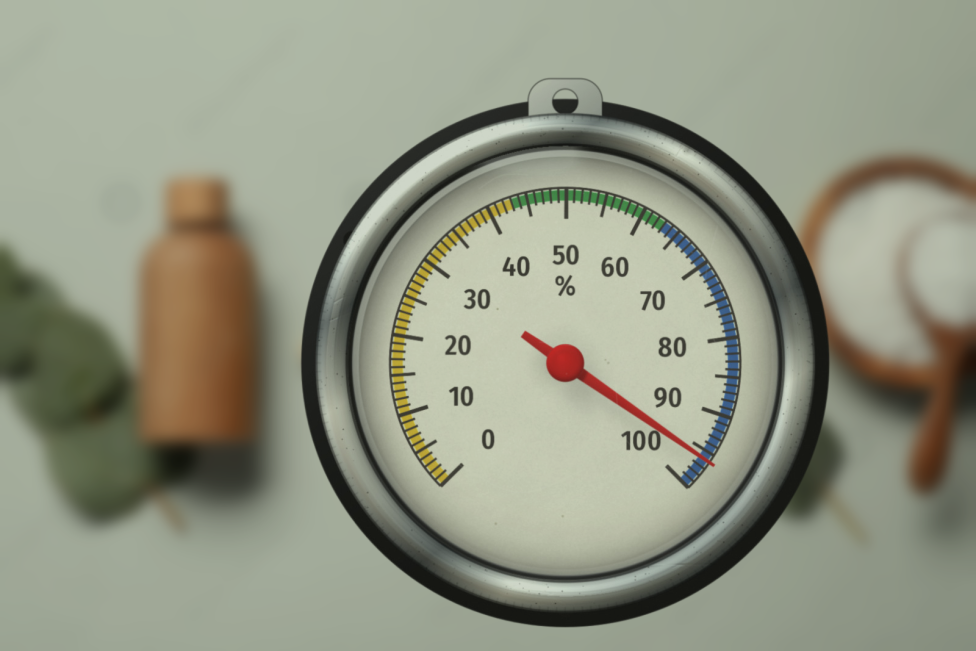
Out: 96 %
